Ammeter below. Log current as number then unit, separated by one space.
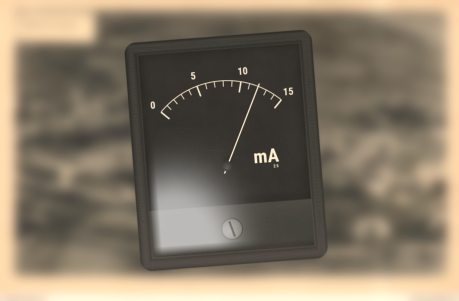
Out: 12 mA
